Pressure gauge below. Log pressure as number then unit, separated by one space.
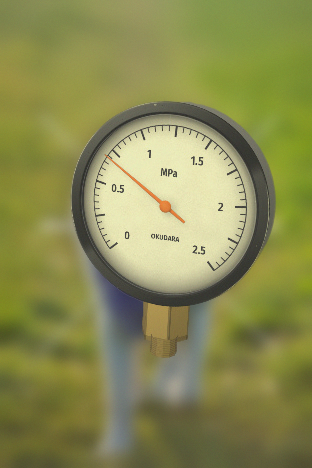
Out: 0.7 MPa
